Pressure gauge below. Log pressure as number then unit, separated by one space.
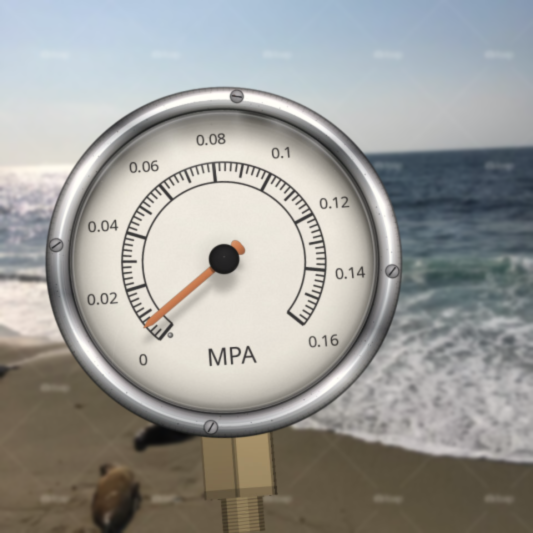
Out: 0.006 MPa
